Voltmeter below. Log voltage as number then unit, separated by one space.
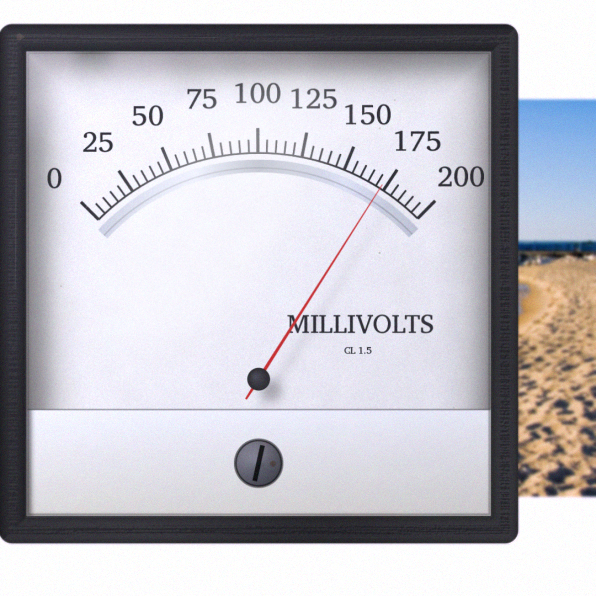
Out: 172.5 mV
